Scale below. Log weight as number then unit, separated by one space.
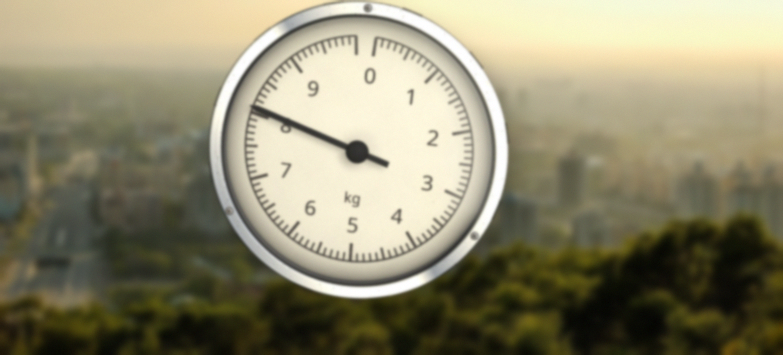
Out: 8.1 kg
